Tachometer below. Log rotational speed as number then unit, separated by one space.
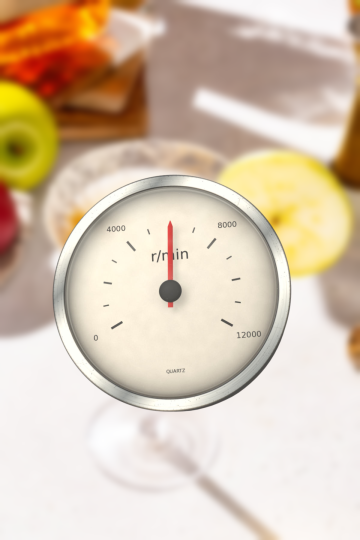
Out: 6000 rpm
